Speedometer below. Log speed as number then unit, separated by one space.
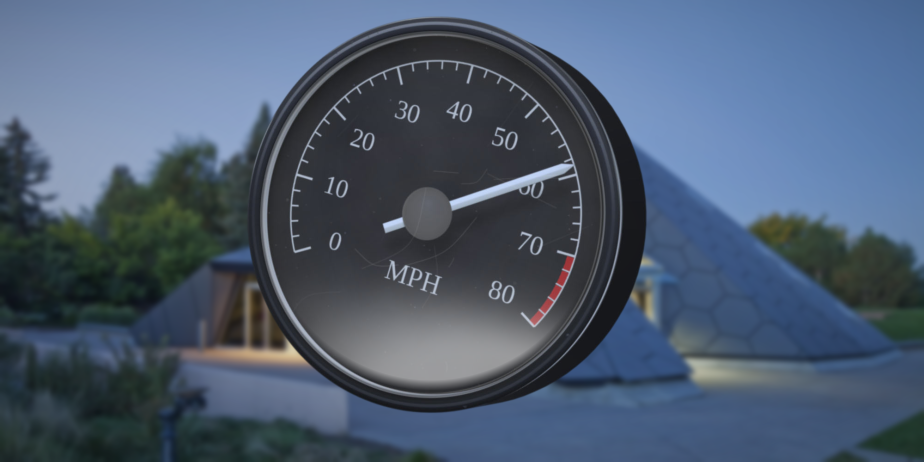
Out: 59 mph
